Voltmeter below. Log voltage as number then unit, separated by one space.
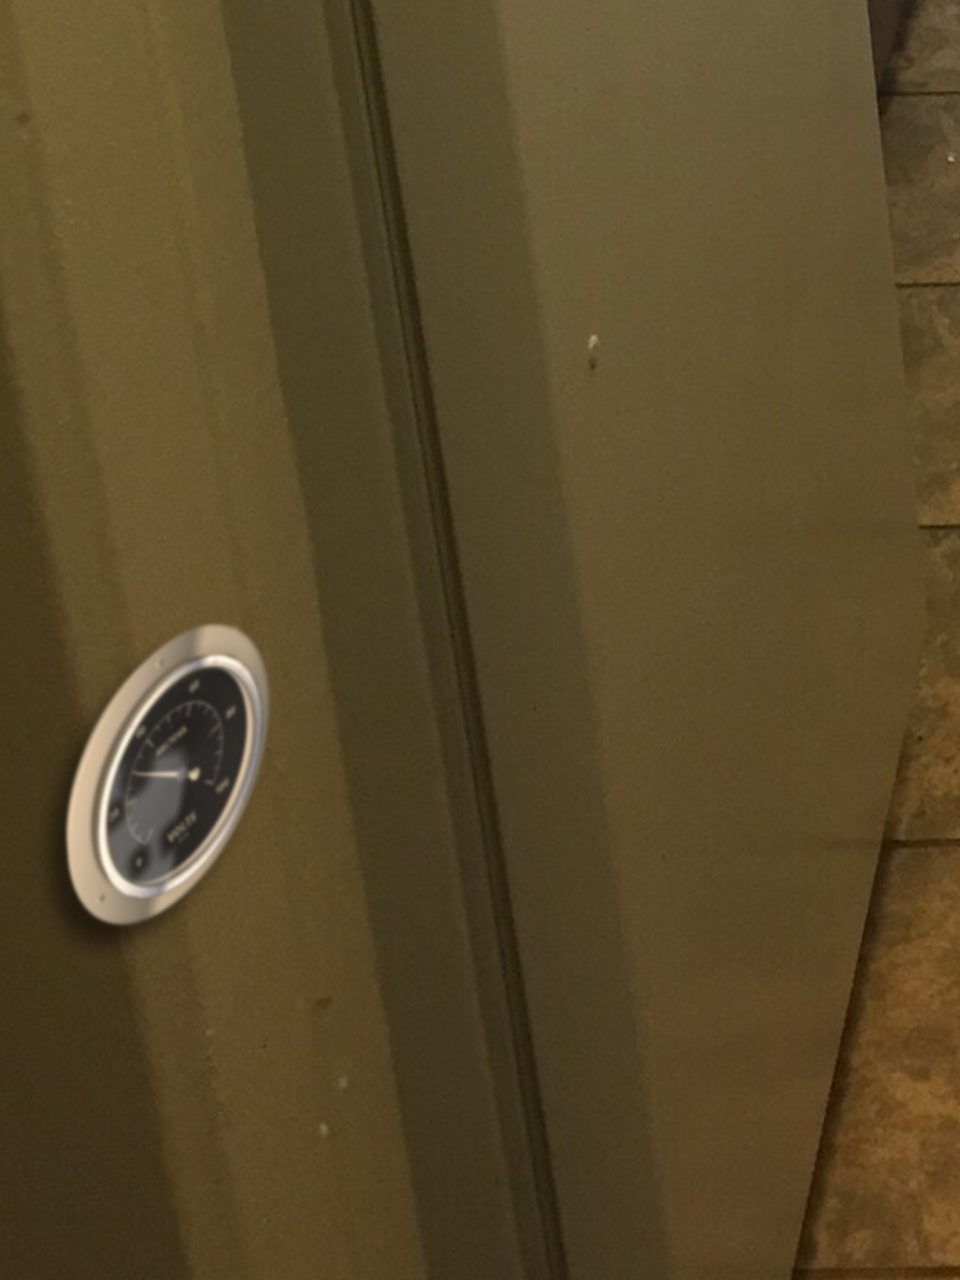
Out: 30 V
